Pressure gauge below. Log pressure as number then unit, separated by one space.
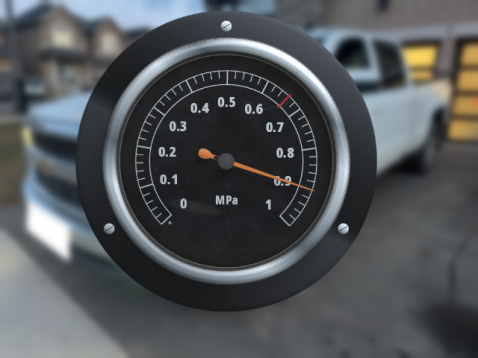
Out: 0.9 MPa
